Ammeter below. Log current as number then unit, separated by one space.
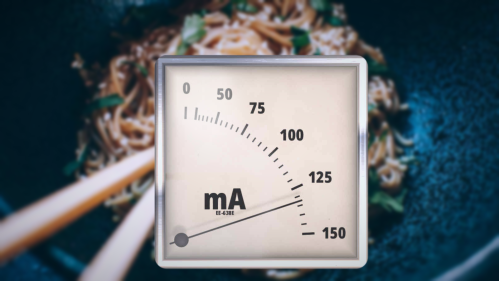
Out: 132.5 mA
